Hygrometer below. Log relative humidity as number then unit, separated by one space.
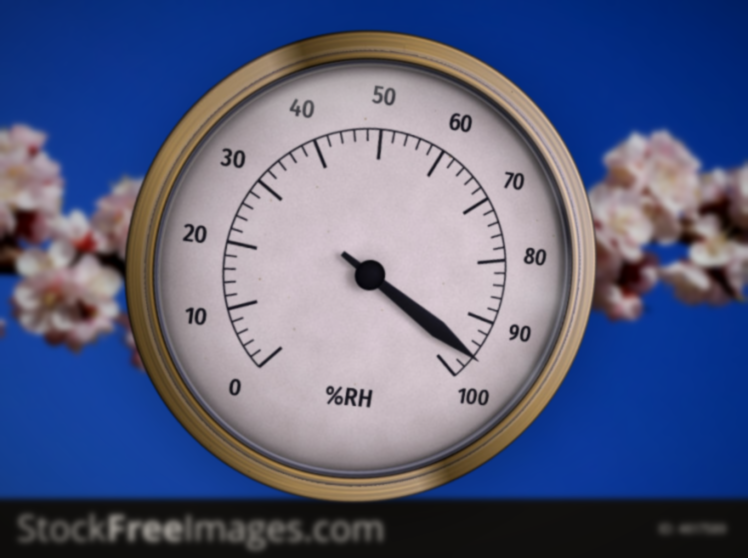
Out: 96 %
